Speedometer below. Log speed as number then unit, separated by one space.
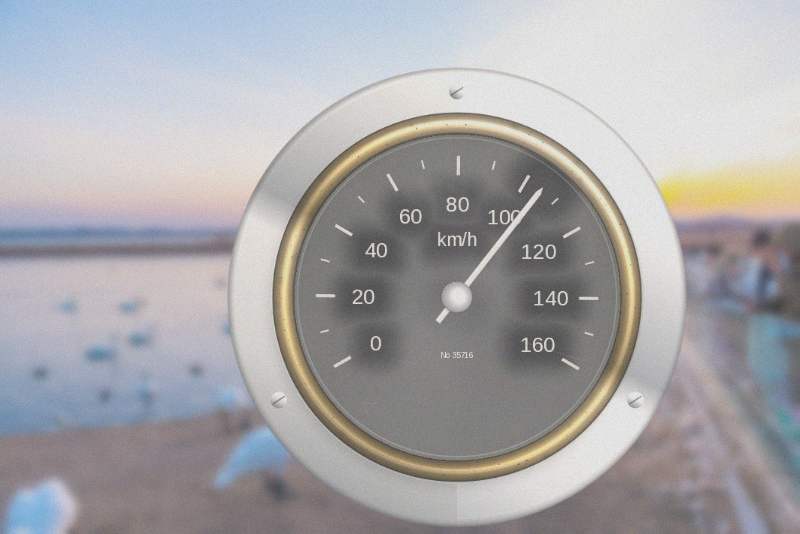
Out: 105 km/h
